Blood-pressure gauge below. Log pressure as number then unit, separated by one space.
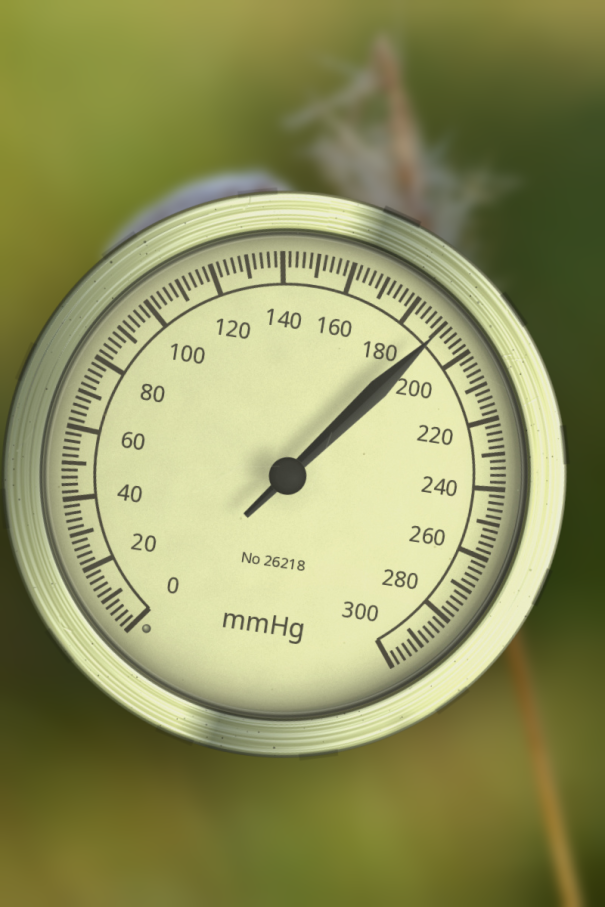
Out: 190 mmHg
